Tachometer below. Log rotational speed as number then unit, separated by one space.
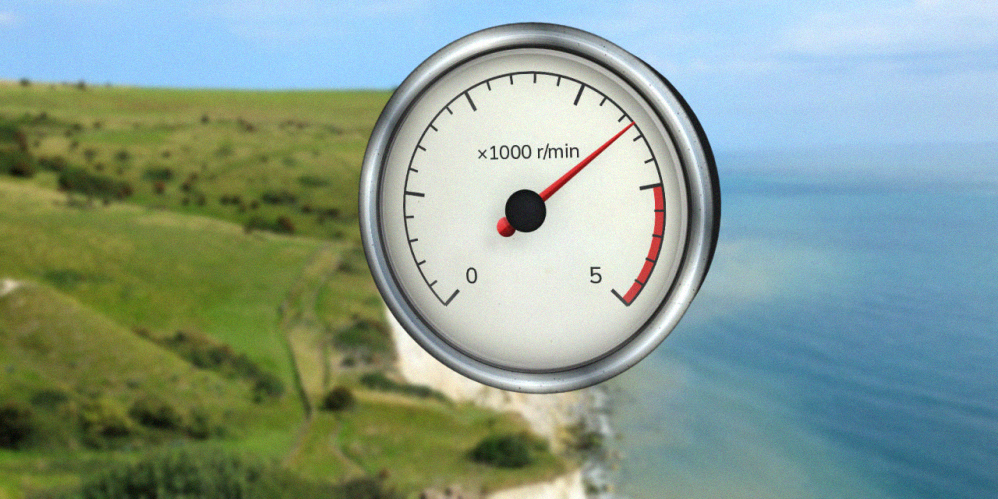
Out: 3500 rpm
